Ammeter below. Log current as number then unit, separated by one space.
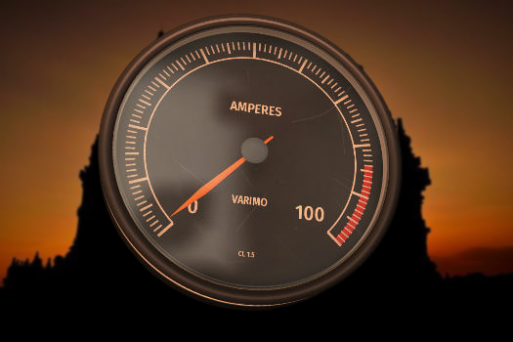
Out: 1 A
